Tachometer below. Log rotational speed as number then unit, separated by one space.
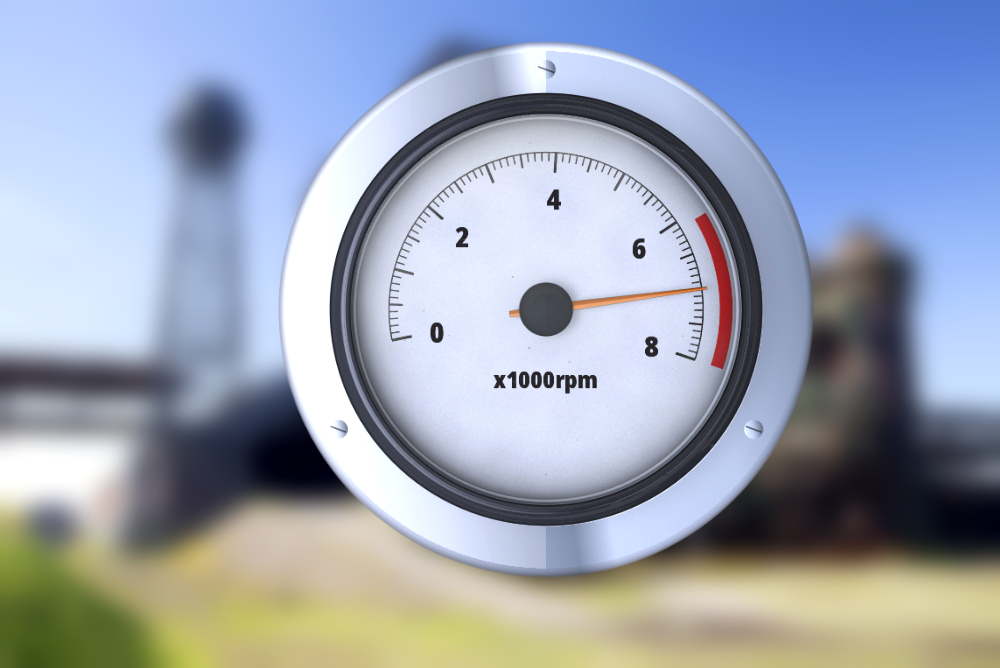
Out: 7000 rpm
